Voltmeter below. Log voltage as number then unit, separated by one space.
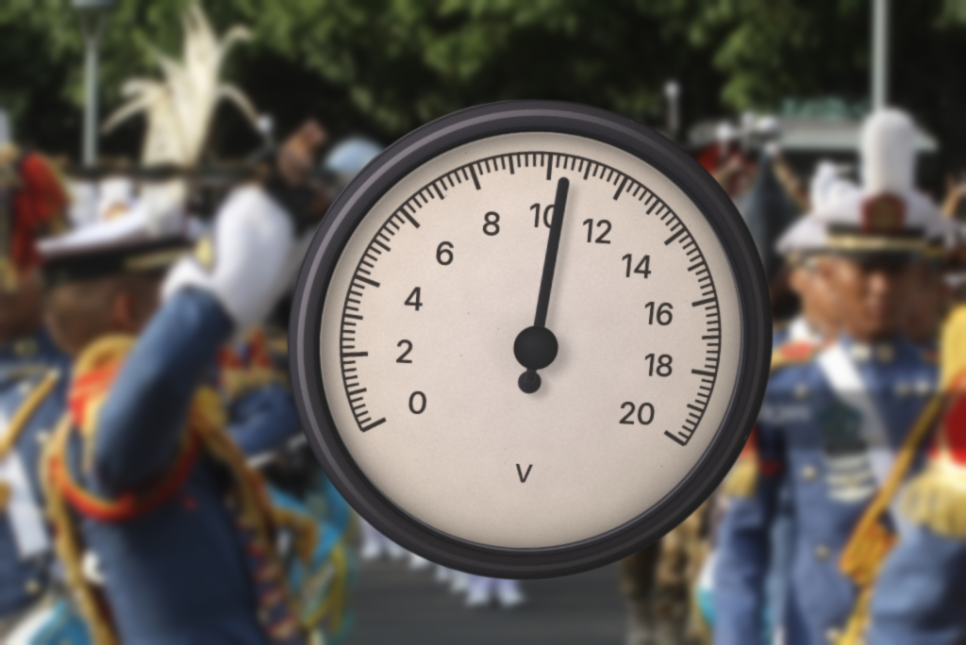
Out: 10.4 V
